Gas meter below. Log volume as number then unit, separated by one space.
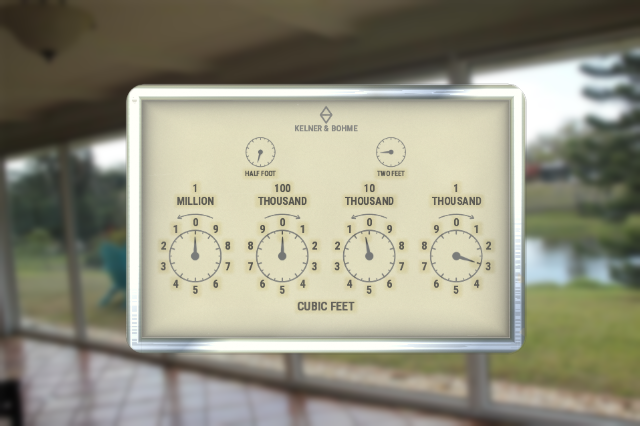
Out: 300 ft³
